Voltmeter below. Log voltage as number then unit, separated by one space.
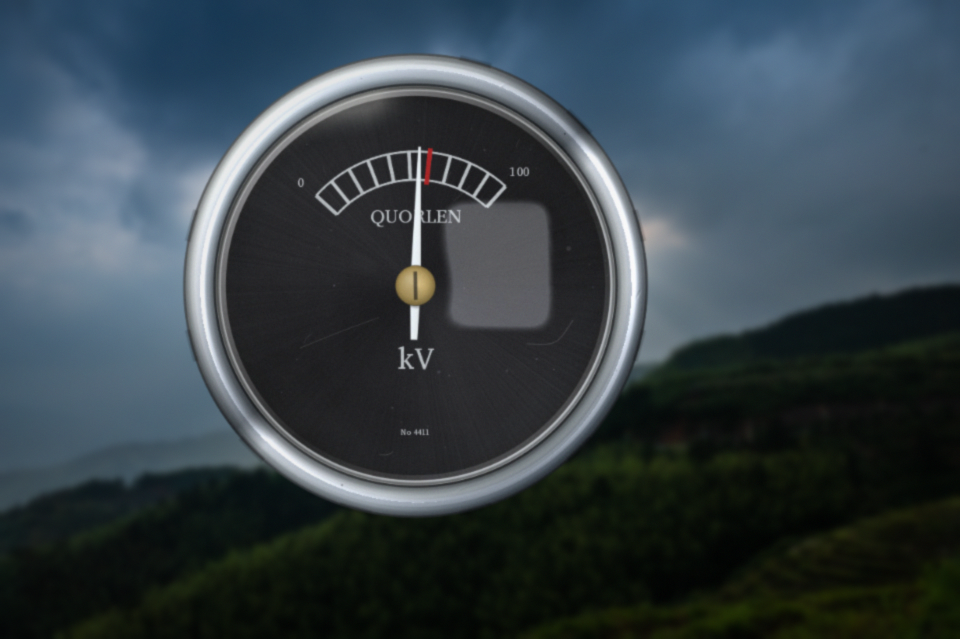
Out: 55 kV
